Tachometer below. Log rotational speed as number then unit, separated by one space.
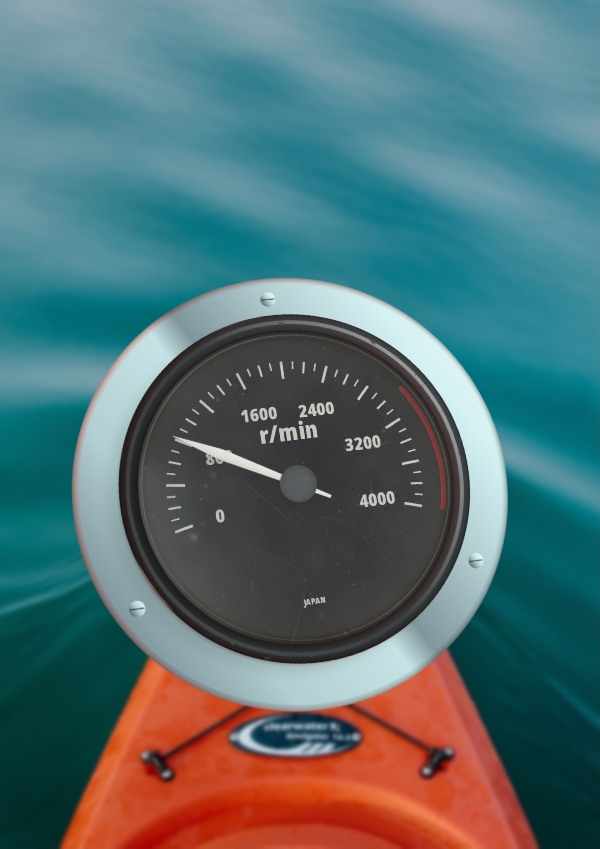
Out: 800 rpm
